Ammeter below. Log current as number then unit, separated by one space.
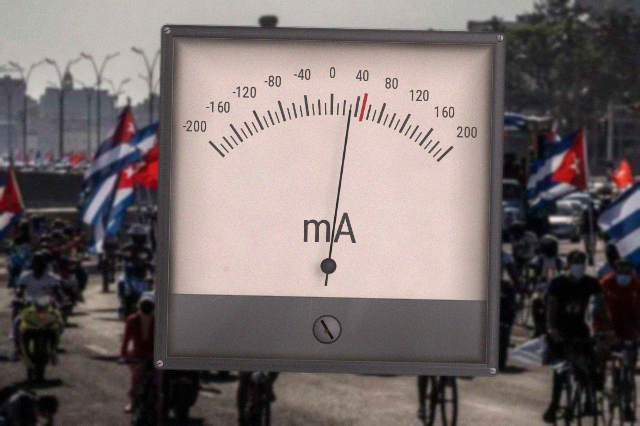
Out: 30 mA
